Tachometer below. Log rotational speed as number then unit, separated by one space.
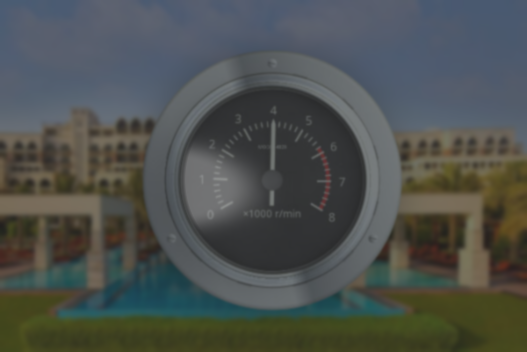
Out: 4000 rpm
